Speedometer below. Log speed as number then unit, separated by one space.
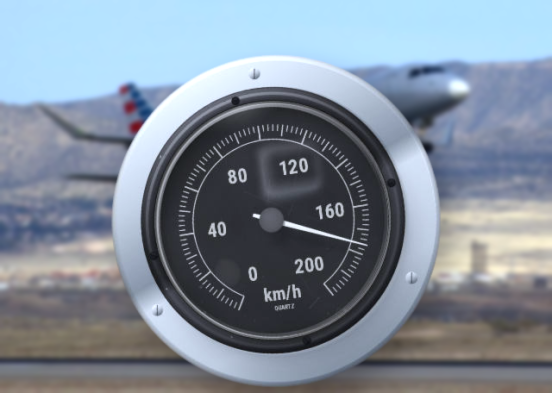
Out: 176 km/h
